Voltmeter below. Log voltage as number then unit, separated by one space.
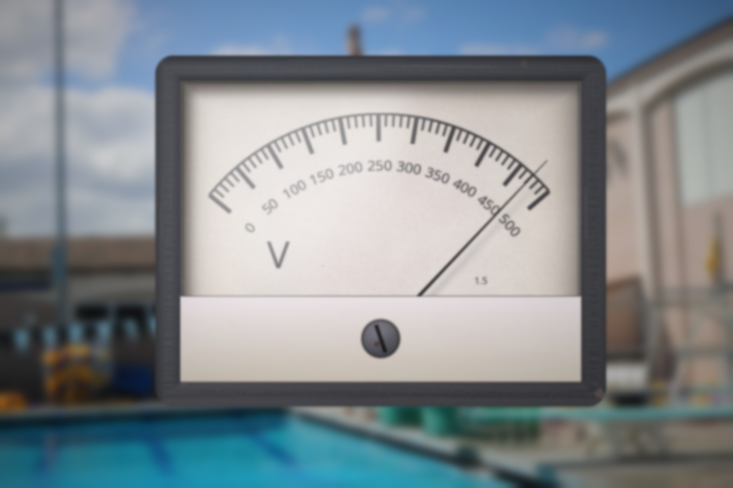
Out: 470 V
